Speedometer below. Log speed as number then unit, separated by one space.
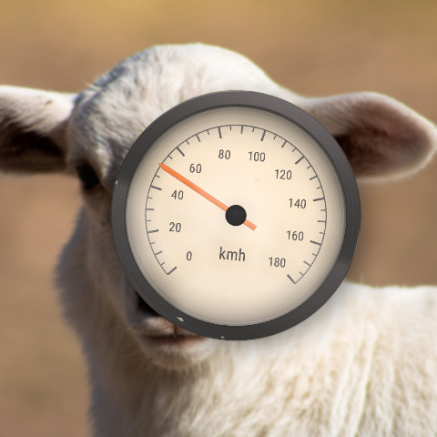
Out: 50 km/h
